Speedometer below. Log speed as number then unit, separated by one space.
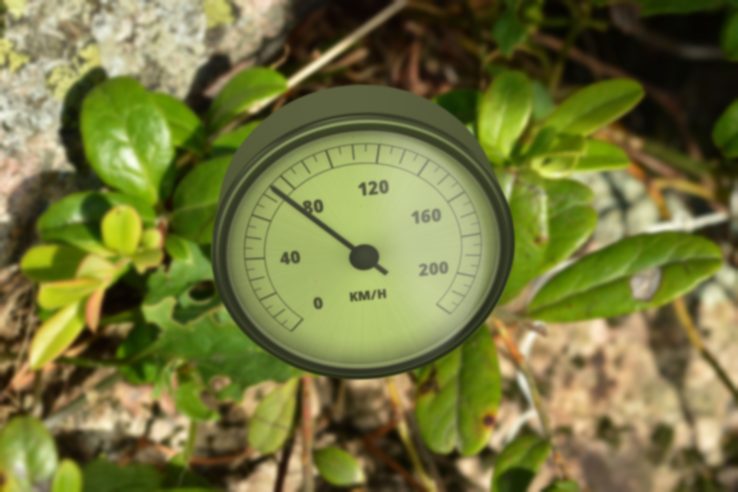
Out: 75 km/h
